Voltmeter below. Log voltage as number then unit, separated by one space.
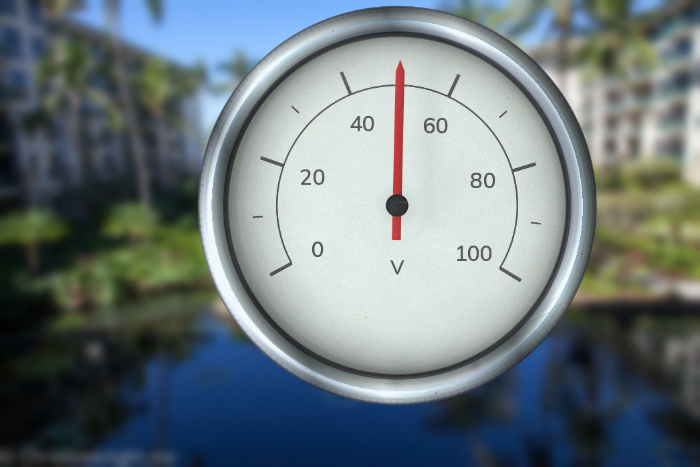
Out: 50 V
